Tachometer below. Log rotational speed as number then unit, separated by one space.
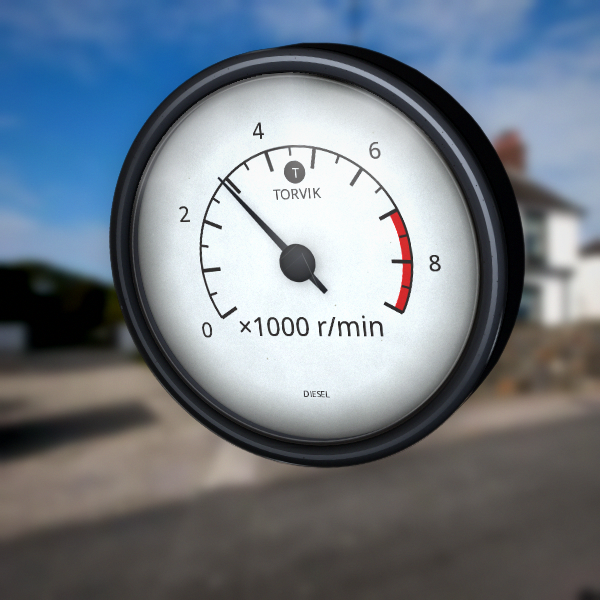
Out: 3000 rpm
